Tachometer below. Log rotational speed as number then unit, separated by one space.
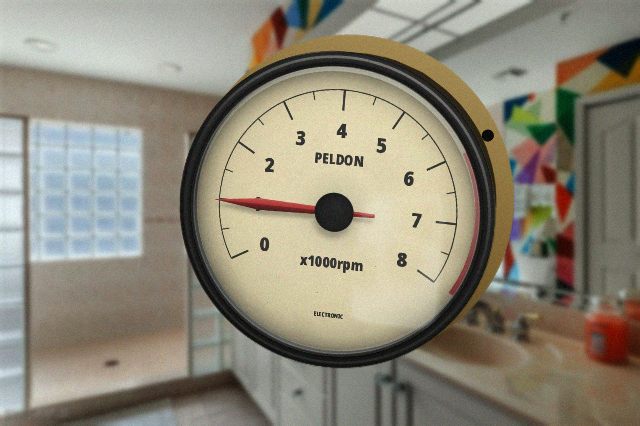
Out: 1000 rpm
